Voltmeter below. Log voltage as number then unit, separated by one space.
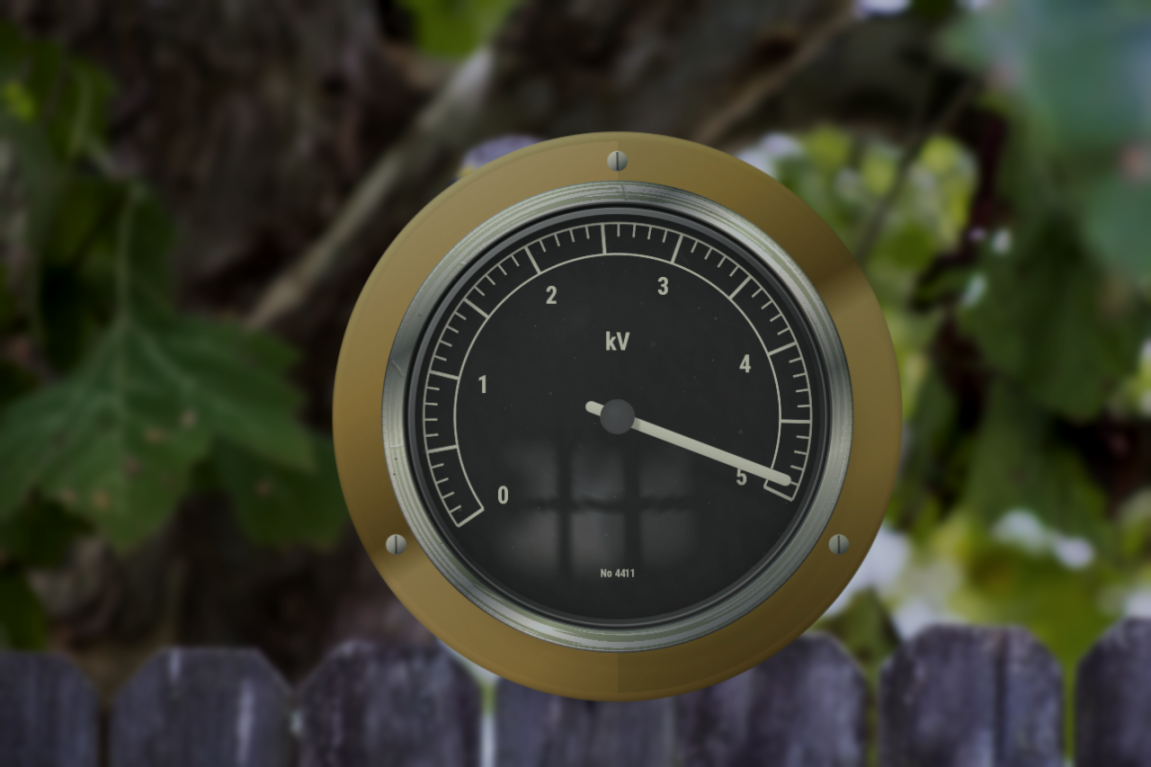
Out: 4.9 kV
